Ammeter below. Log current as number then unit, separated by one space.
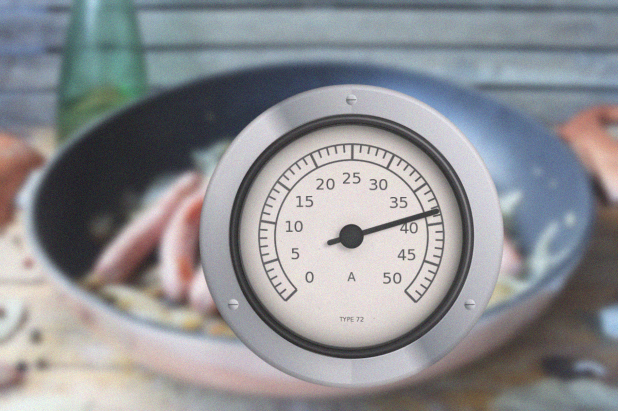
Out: 38.5 A
